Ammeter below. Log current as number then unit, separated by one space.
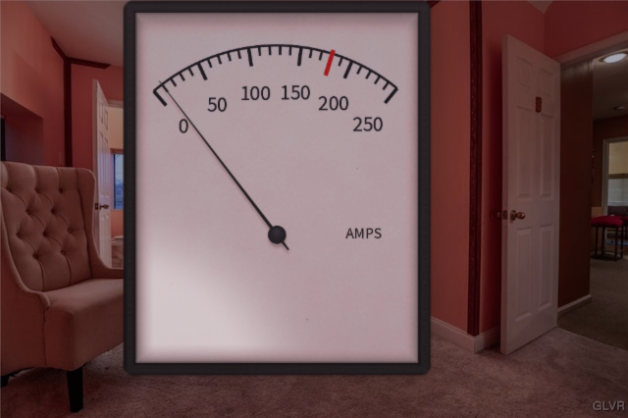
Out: 10 A
